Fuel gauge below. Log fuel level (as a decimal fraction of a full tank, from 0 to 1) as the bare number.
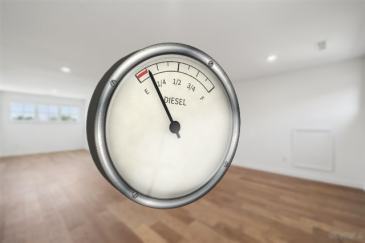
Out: 0.125
